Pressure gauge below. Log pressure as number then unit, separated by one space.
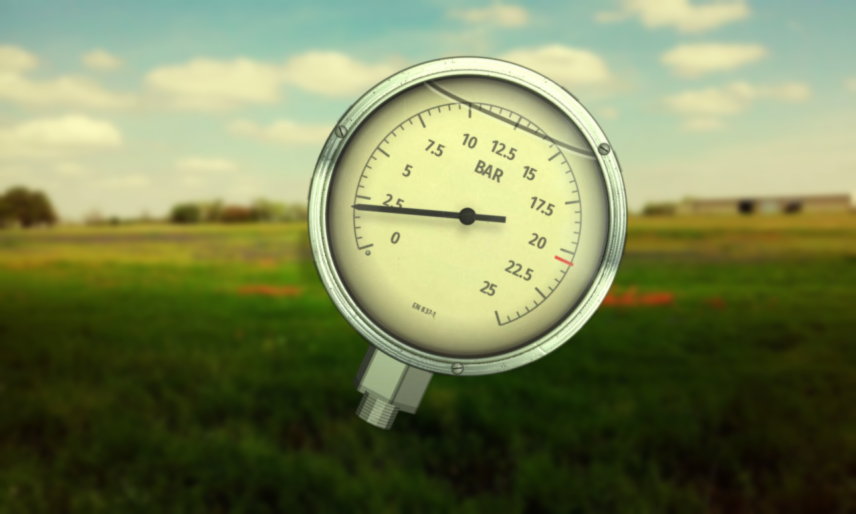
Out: 2 bar
